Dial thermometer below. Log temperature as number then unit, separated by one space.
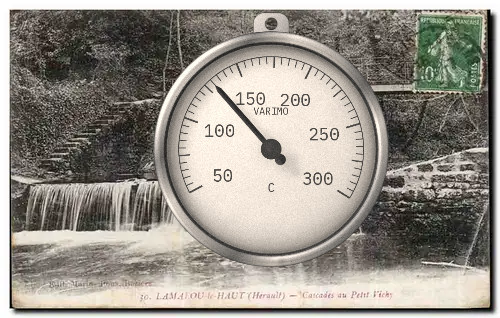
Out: 130 °C
